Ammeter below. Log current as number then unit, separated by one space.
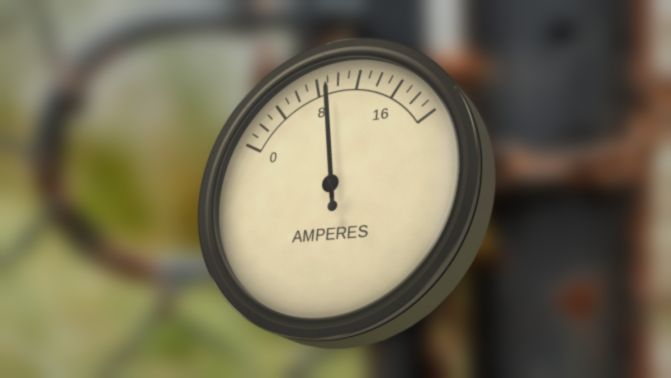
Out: 9 A
